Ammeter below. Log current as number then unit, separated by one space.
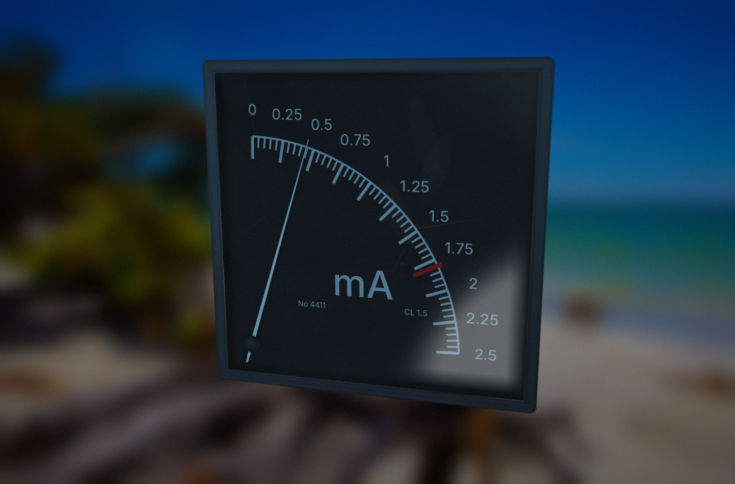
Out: 0.45 mA
